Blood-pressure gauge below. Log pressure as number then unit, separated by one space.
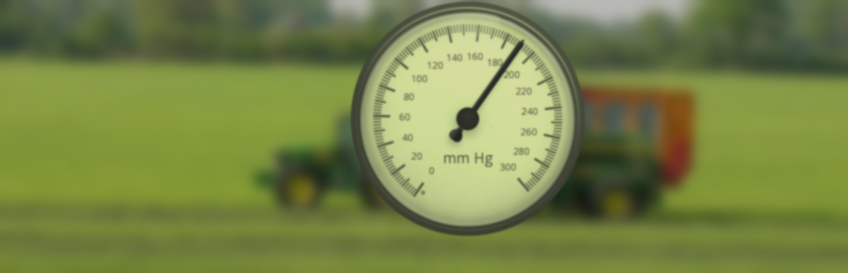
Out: 190 mmHg
